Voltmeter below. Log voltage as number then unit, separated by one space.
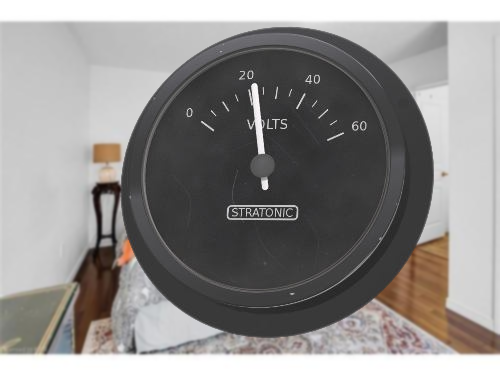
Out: 22.5 V
